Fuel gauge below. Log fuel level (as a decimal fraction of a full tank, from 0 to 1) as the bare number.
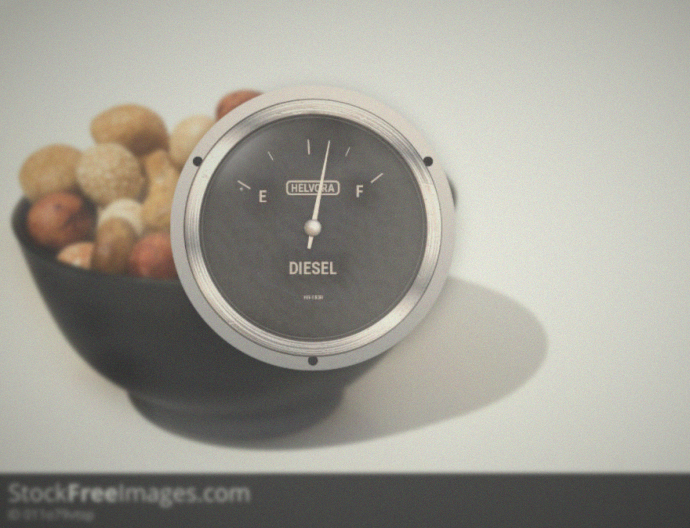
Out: 0.625
